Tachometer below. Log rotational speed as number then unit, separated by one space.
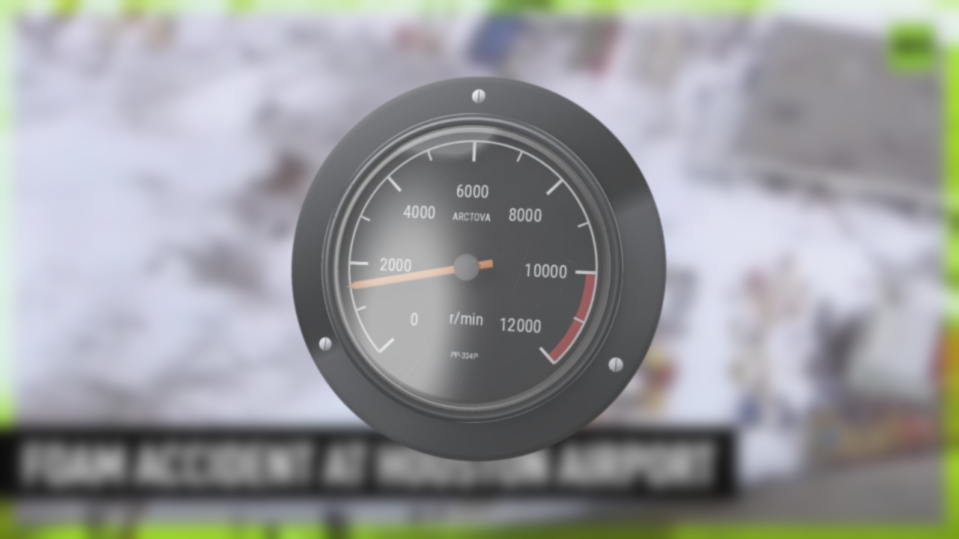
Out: 1500 rpm
